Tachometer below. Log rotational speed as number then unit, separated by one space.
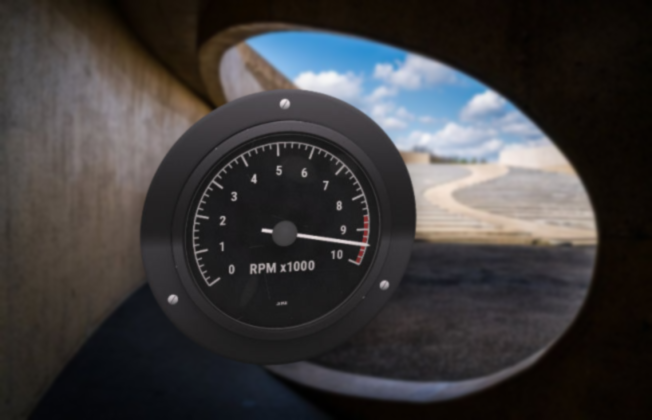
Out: 9400 rpm
